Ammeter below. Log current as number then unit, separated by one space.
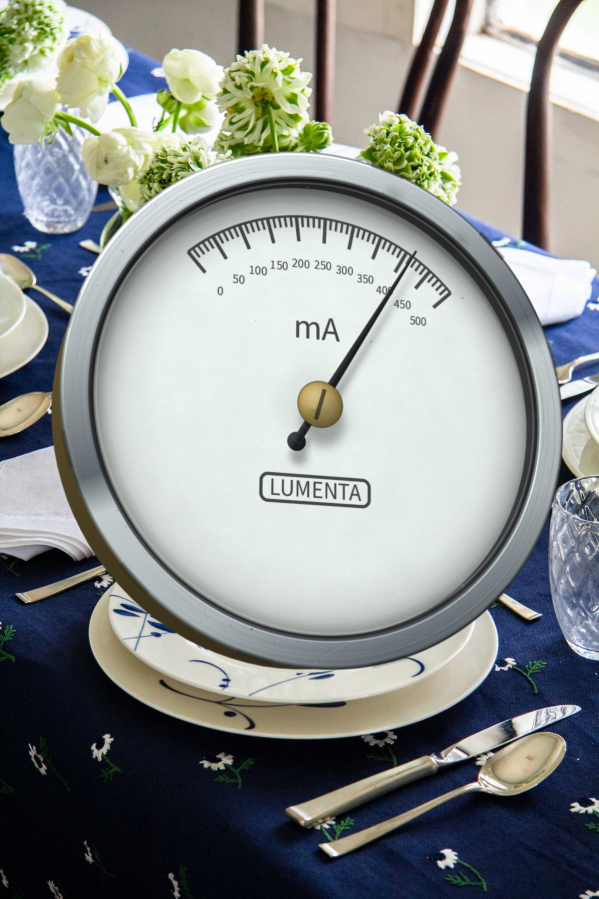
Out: 410 mA
